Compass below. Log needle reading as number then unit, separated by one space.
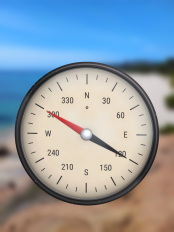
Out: 300 °
